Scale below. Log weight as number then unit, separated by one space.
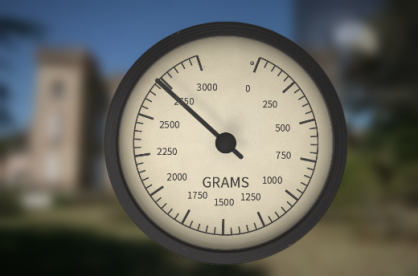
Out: 2725 g
